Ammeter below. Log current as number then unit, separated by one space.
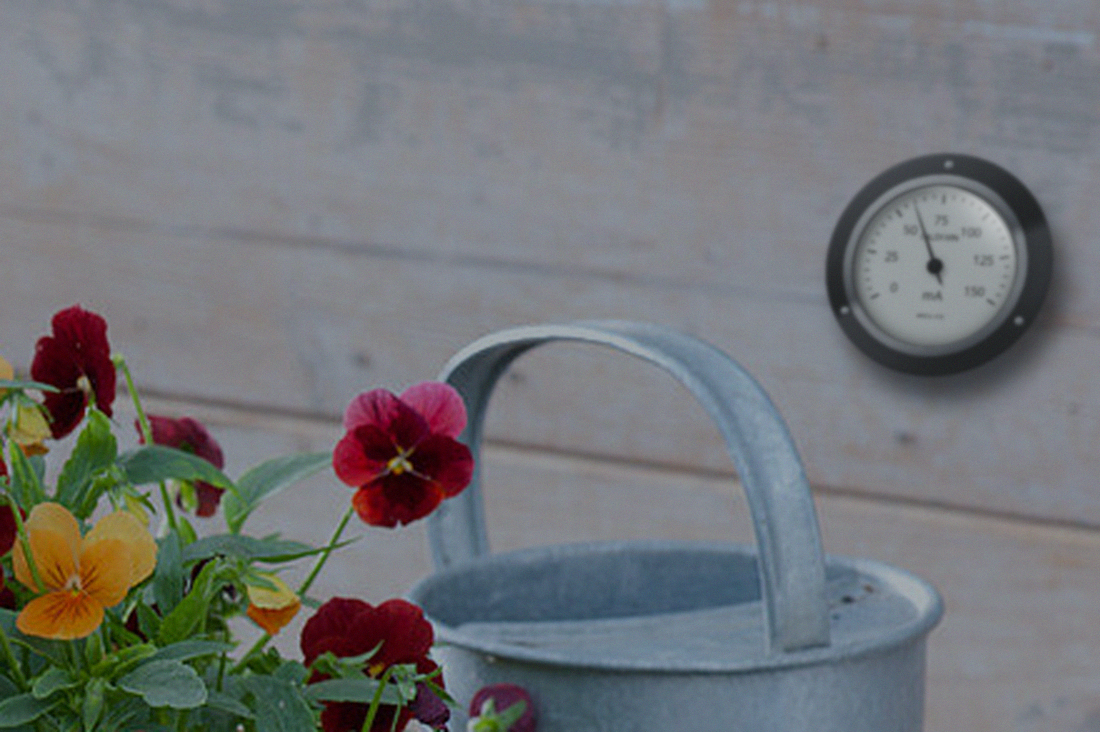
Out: 60 mA
